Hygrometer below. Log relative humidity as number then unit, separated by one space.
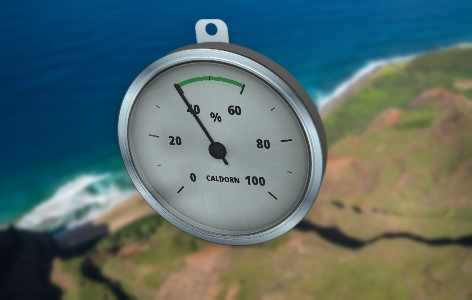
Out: 40 %
